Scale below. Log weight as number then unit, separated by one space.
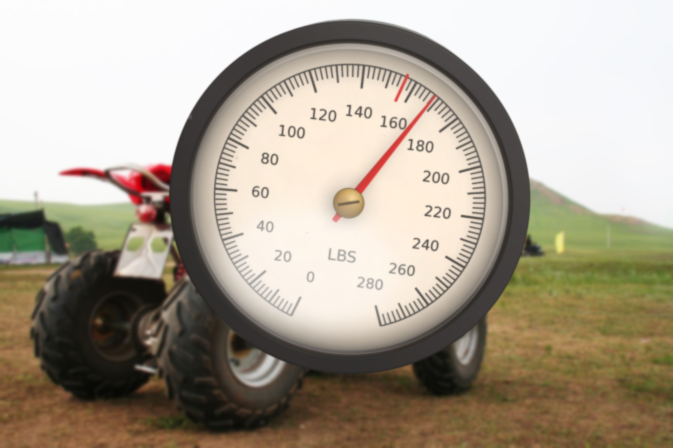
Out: 168 lb
